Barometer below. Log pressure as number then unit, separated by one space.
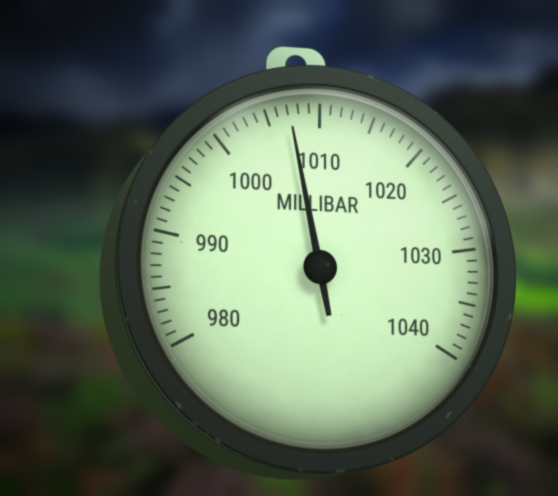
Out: 1007 mbar
